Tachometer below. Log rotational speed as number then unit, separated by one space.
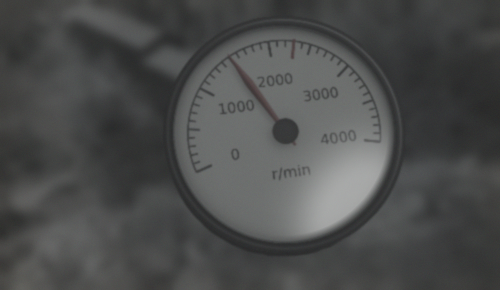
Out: 1500 rpm
